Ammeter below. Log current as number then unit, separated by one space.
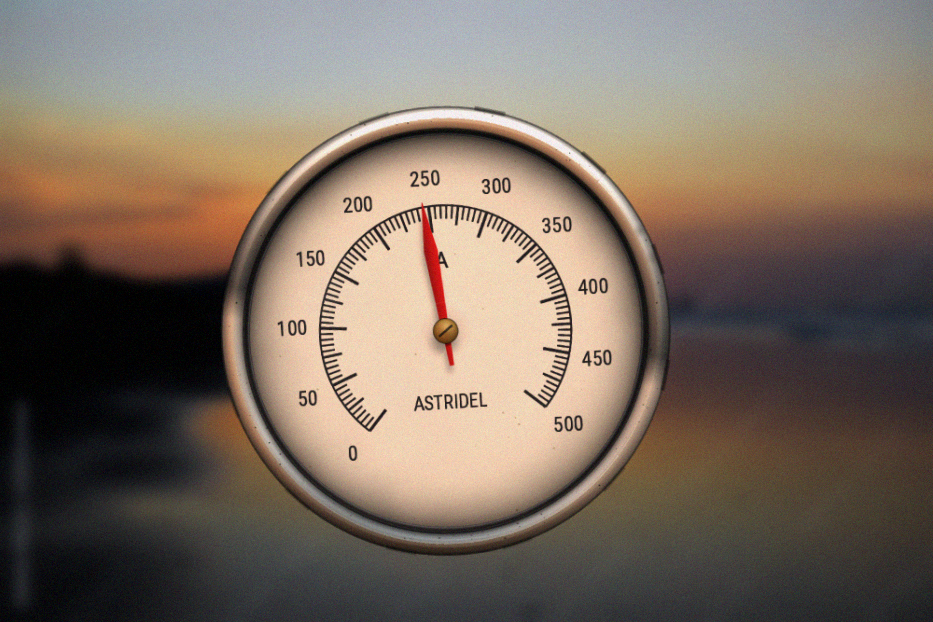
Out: 245 A
